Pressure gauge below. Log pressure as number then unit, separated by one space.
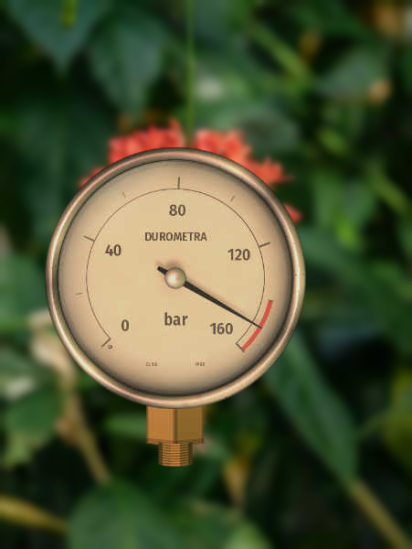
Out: 150 bar
